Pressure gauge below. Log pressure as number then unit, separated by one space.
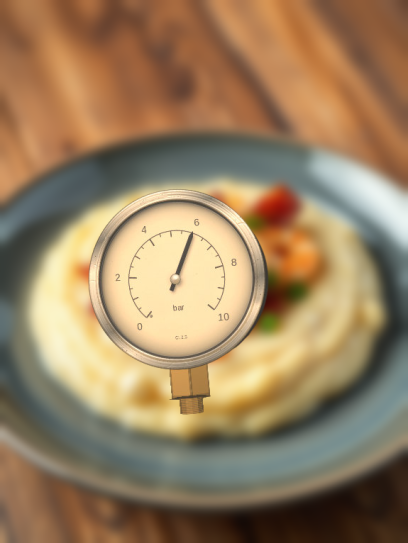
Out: 6 bar
